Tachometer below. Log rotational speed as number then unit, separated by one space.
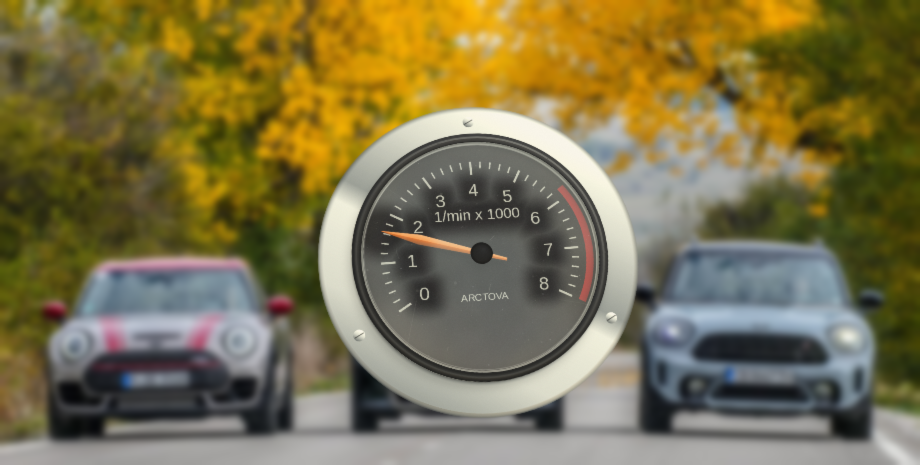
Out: 1600 rpm
